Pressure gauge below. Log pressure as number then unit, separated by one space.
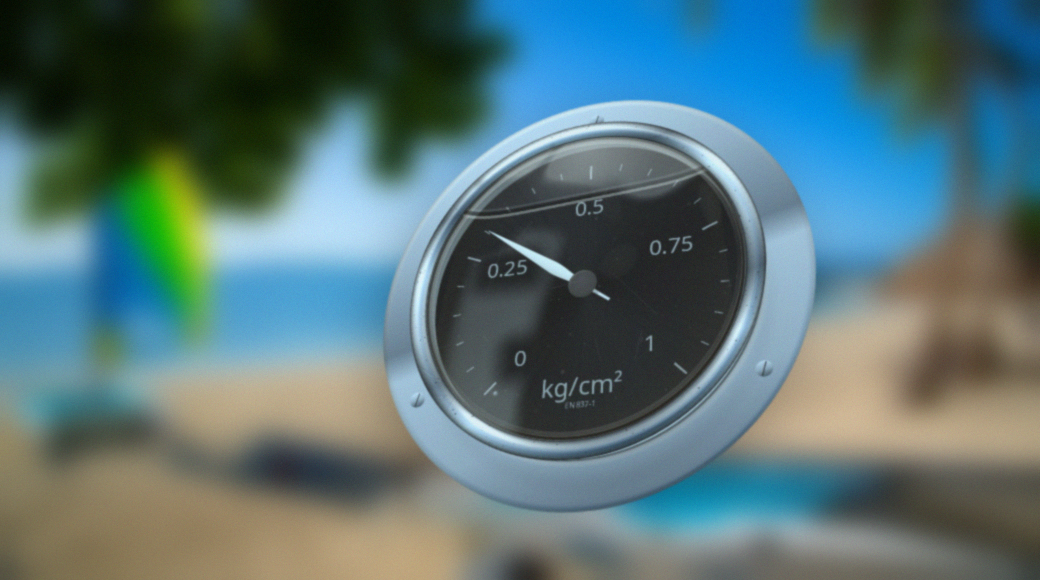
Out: 0.3 kg/cm²
